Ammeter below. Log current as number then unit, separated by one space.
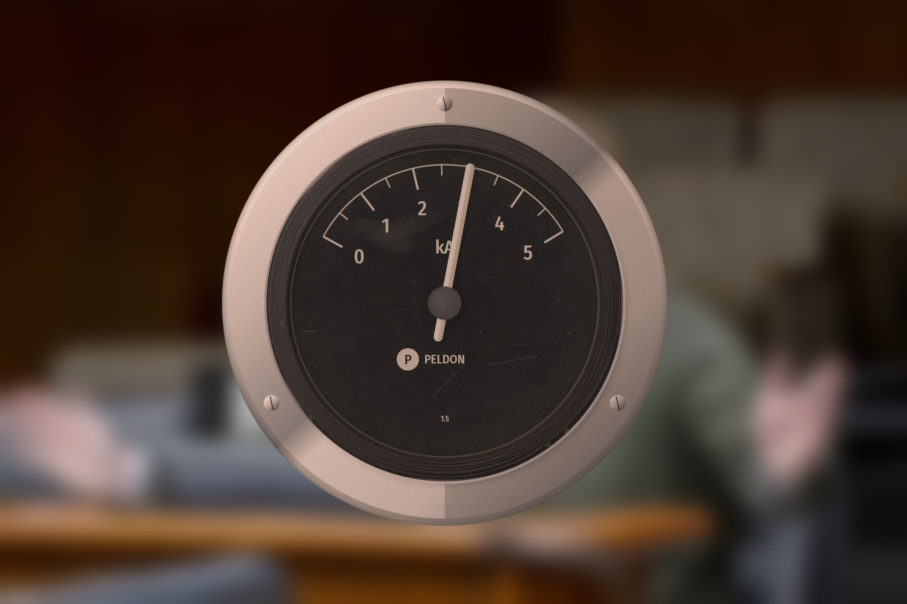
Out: 3 kA
